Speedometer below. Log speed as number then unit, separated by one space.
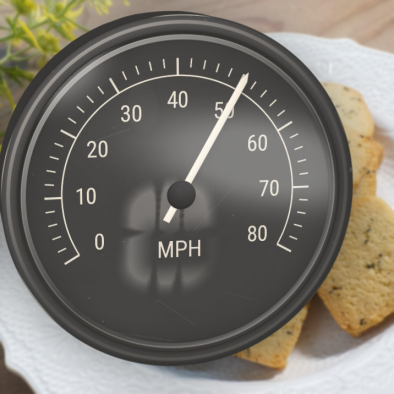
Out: 50 mph
